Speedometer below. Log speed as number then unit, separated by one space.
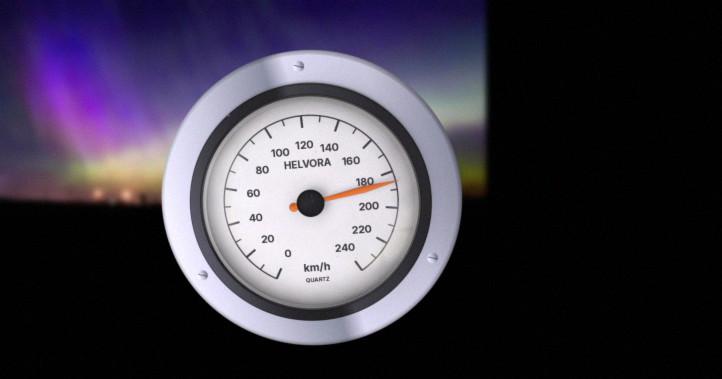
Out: 185 km/h
